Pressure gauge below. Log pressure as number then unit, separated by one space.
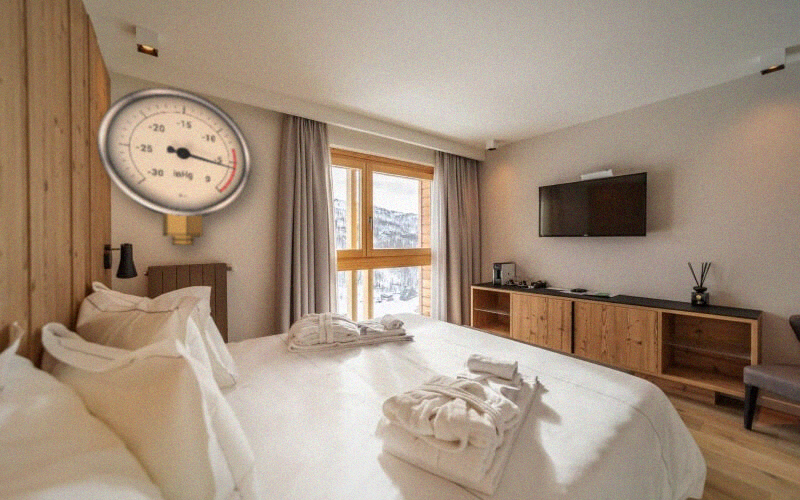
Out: -4 inHg
